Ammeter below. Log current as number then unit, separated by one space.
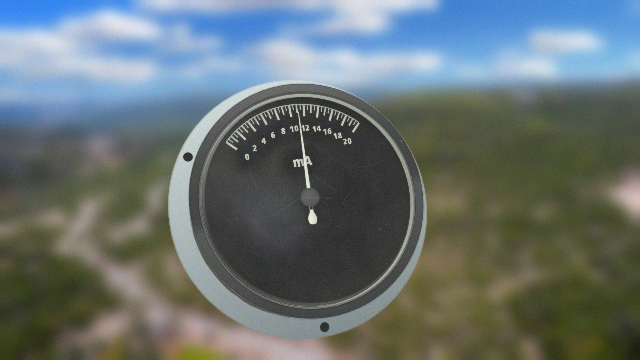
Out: 11 mA
